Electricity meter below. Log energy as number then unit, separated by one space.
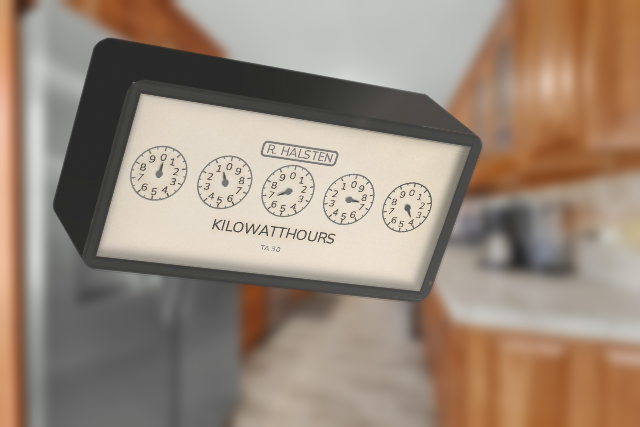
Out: 674 kWh
